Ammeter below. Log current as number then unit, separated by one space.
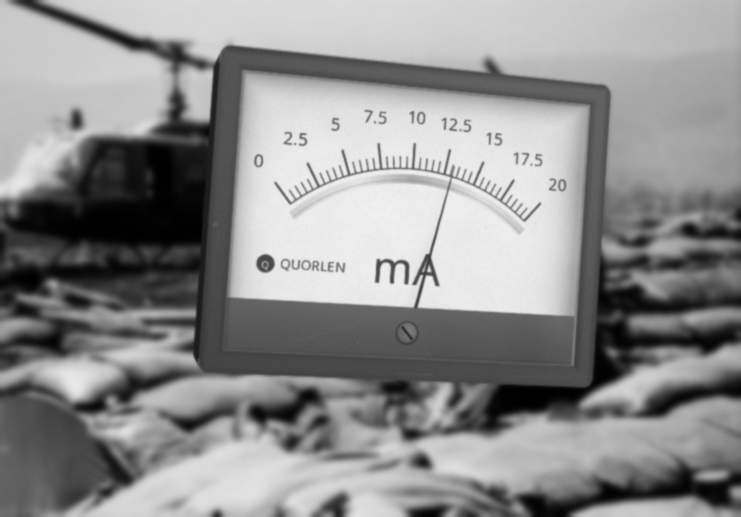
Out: 13 mA
